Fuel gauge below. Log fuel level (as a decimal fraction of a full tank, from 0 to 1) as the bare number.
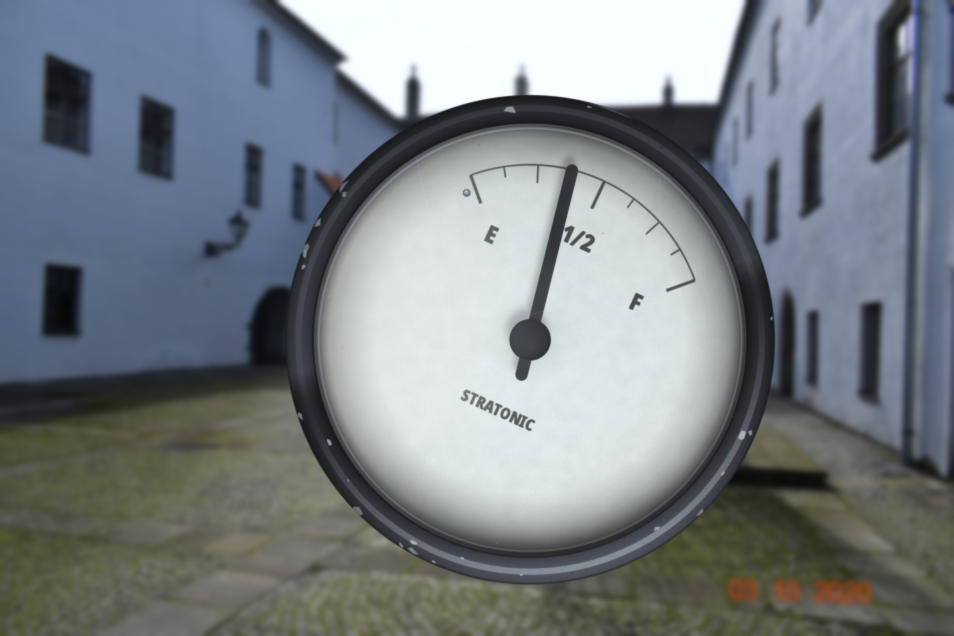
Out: 0.375
